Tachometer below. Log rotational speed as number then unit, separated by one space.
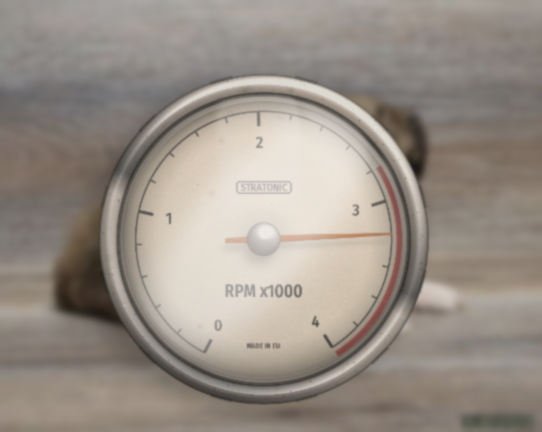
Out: 3200 rpm
